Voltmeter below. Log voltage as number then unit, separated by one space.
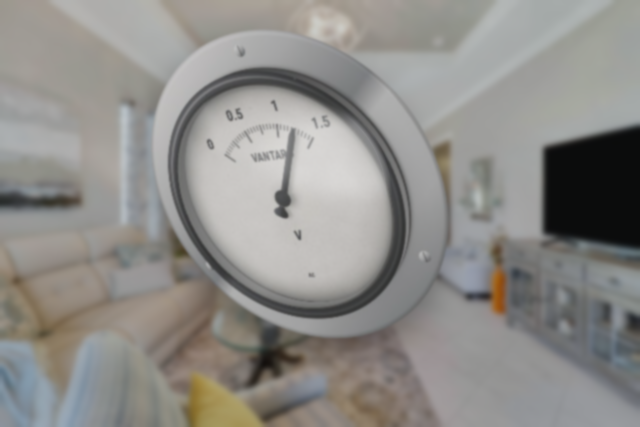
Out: 1.25 V
